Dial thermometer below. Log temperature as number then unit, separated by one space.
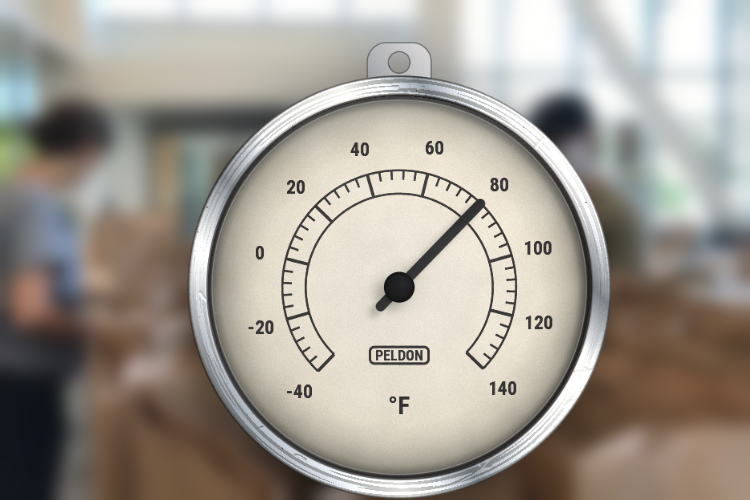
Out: 80 °F
